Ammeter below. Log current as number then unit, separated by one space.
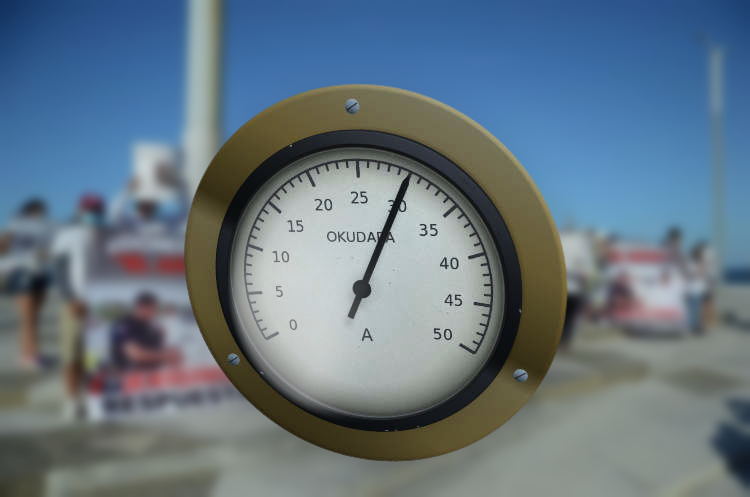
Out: 30 A
